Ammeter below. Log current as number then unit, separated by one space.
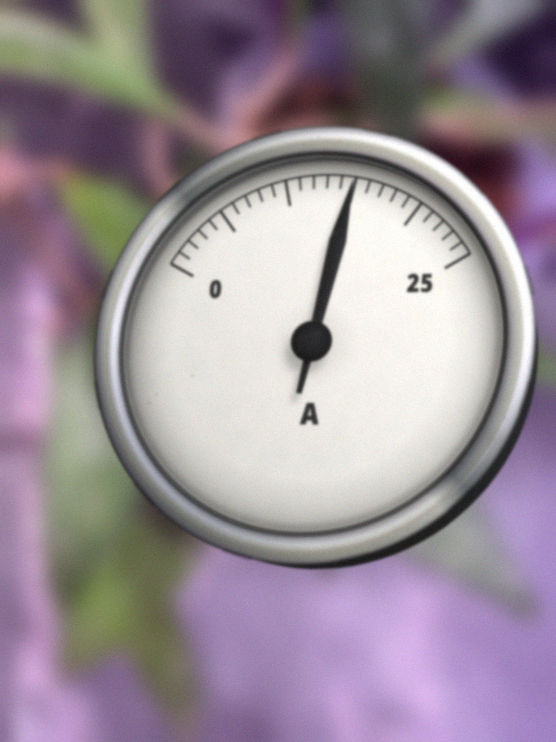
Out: 15 A
